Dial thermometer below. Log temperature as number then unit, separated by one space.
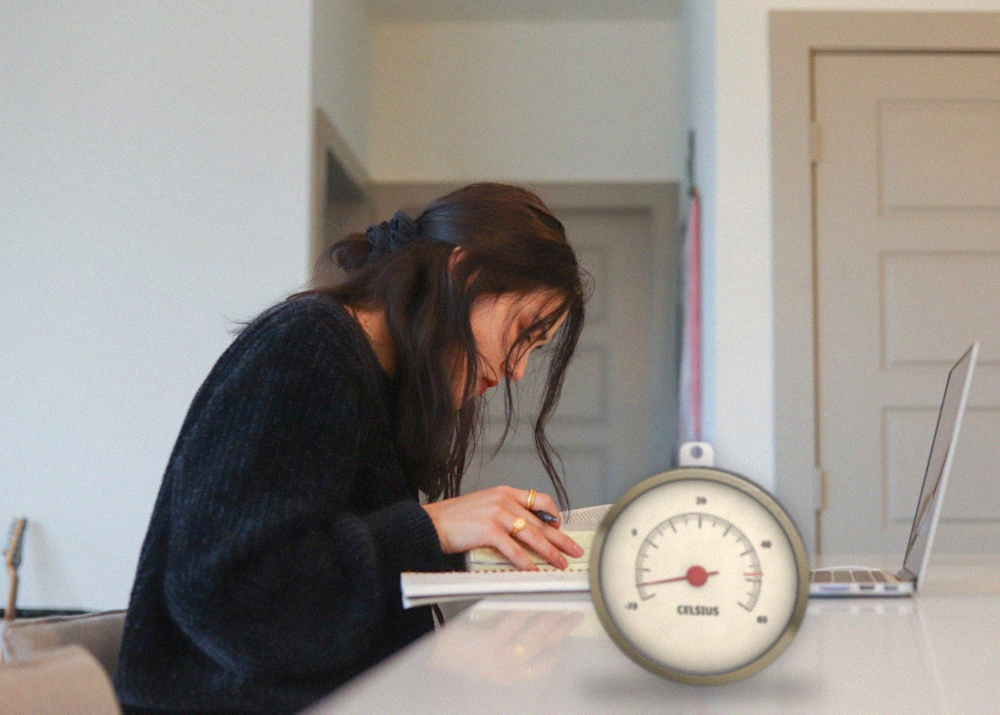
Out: -15 °C
